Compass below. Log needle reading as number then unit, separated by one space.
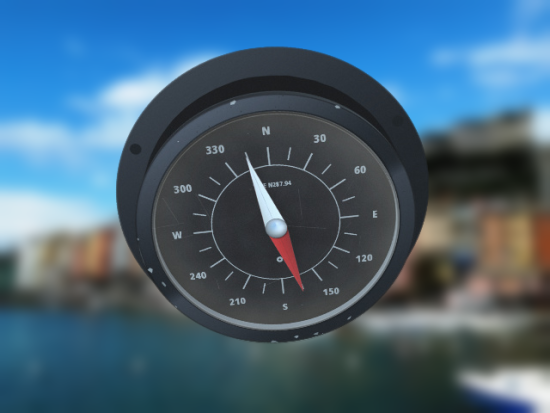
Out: 165 °
